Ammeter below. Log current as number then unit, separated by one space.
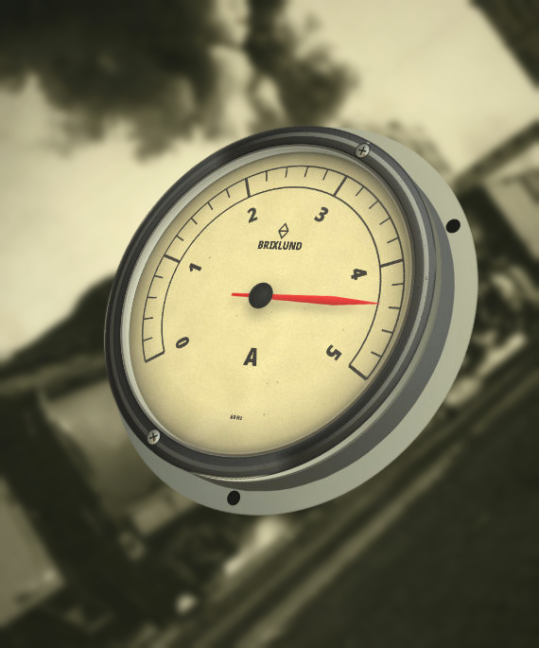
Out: 4.4 A
